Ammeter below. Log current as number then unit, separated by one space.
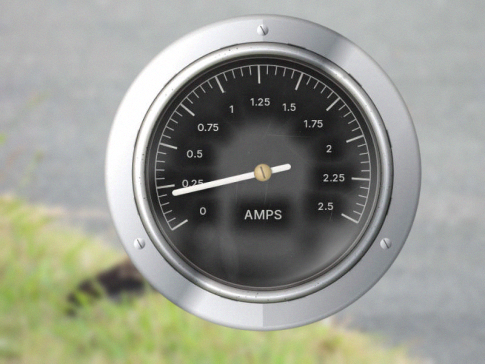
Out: 0.2 A
